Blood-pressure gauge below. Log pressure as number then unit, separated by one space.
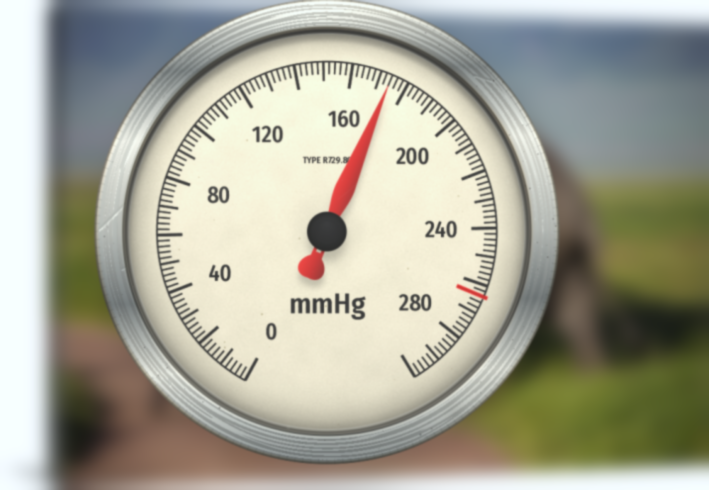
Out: 174 mmHg
